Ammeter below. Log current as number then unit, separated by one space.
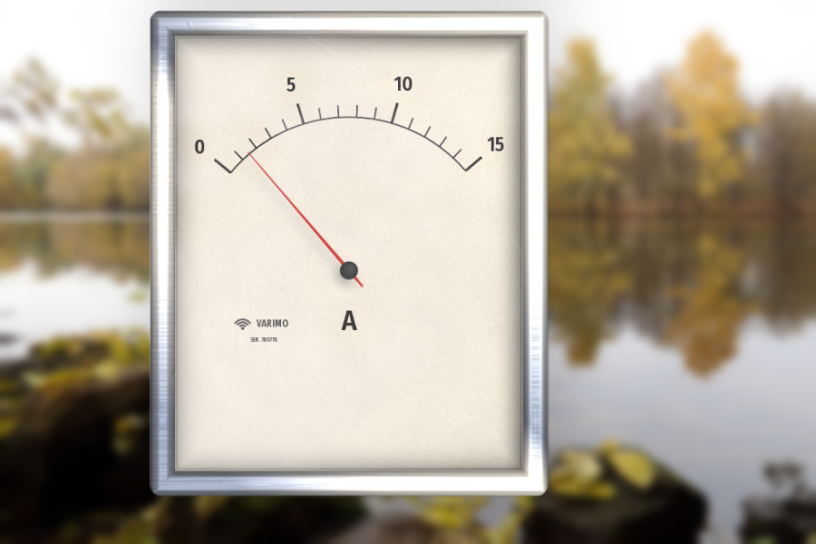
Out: 1.5 A
